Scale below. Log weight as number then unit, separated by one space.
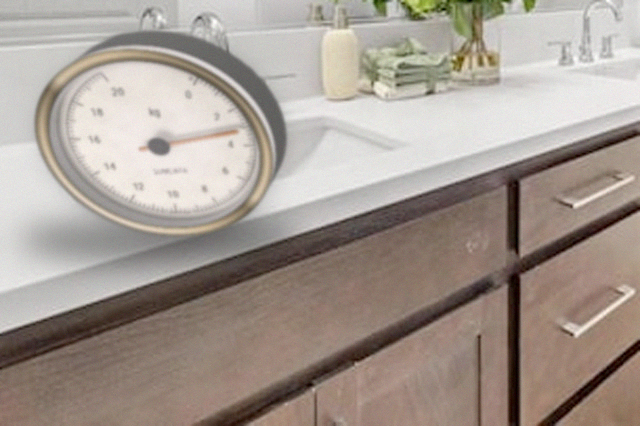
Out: 3 kg
